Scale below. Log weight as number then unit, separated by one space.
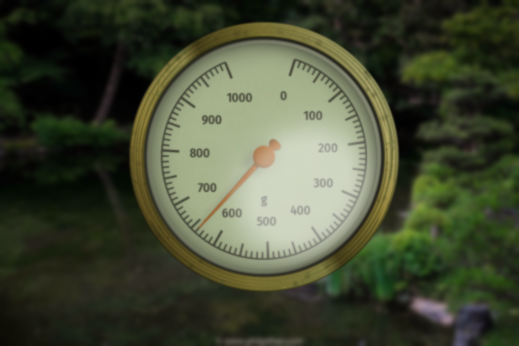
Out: 640 g
